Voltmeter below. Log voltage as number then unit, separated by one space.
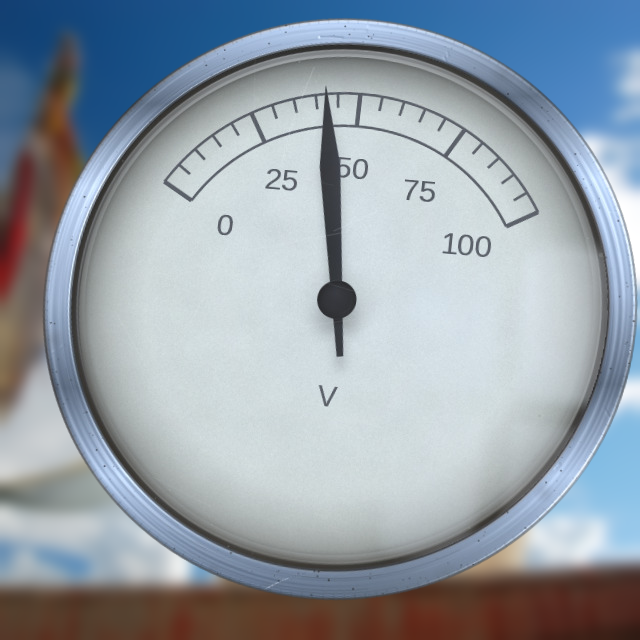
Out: 42.5 V
